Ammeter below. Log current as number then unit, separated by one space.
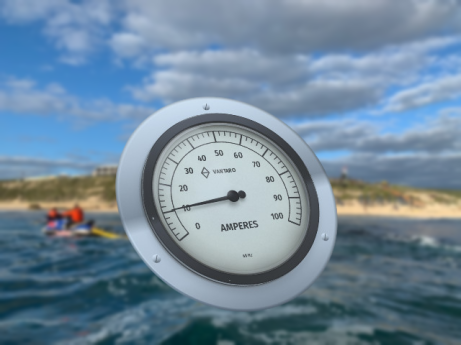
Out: 10 A
